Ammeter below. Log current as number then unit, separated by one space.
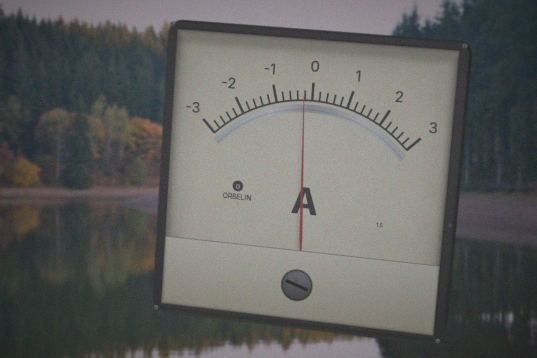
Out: -0.2 A
